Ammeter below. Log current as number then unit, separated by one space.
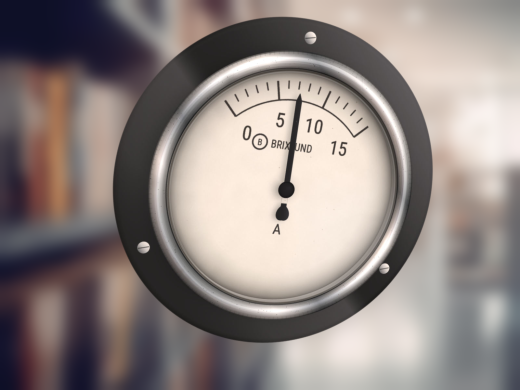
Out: 7 A
